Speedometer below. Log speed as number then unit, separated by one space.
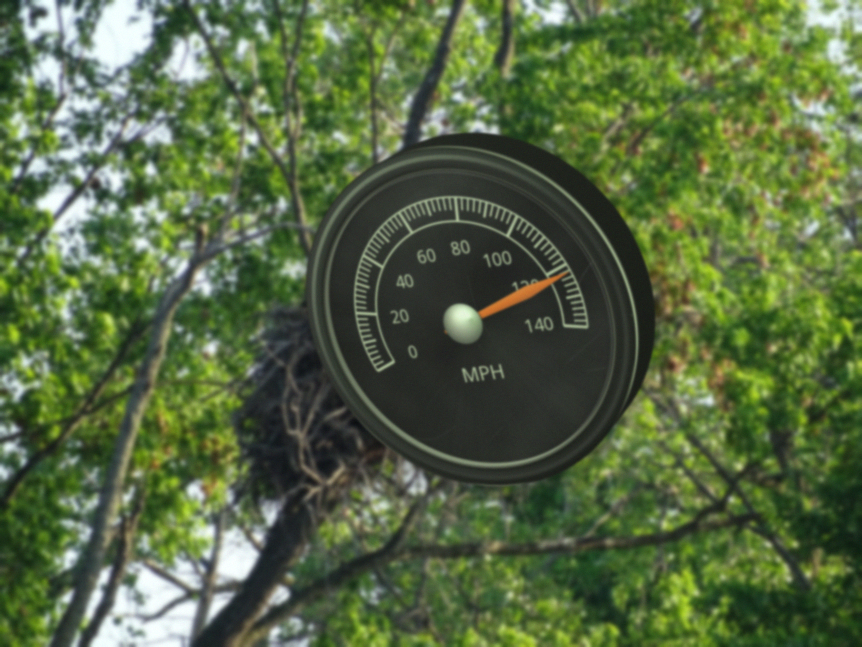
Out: 122 mph
